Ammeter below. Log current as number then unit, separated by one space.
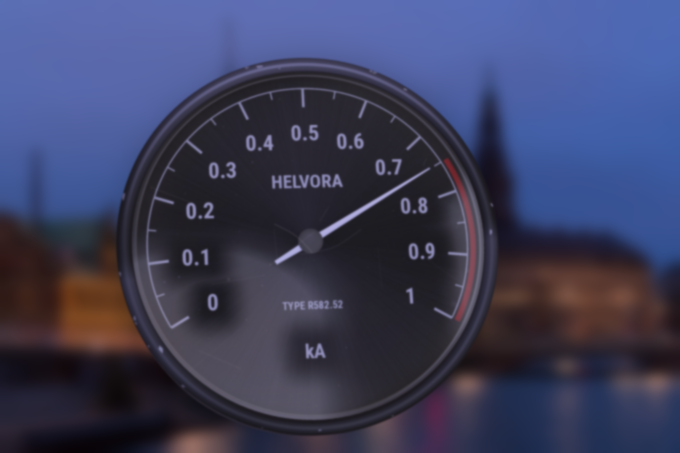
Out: 0.75 kA
